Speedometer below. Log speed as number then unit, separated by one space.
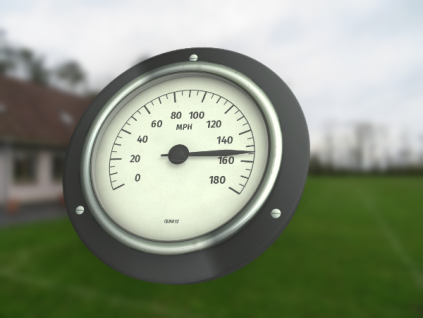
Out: 155 mph
